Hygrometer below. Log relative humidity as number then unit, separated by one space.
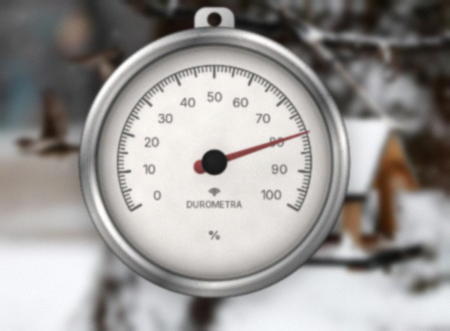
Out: 80 %
